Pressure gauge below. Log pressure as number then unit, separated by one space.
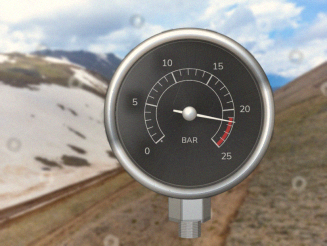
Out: 21.5 bar
